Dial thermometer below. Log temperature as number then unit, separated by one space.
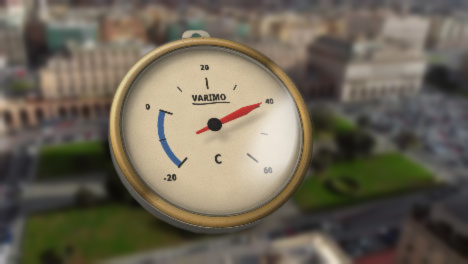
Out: 40 °C
